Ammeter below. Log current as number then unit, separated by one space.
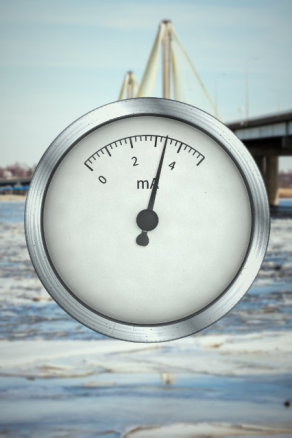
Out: 3.4 mA
